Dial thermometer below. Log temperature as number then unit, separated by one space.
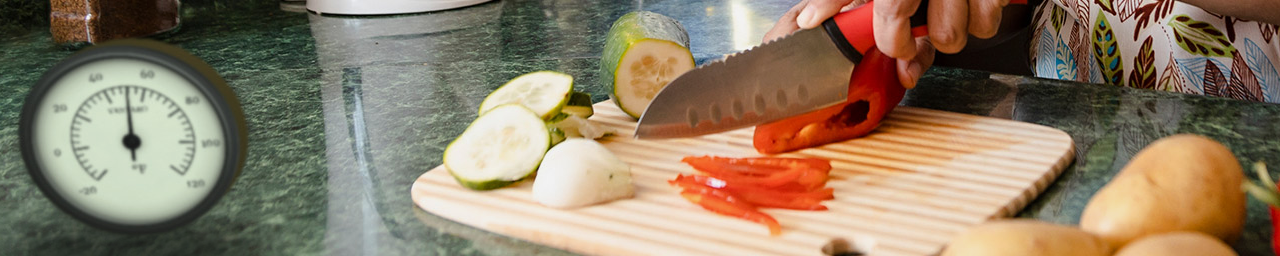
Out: 52 °F
